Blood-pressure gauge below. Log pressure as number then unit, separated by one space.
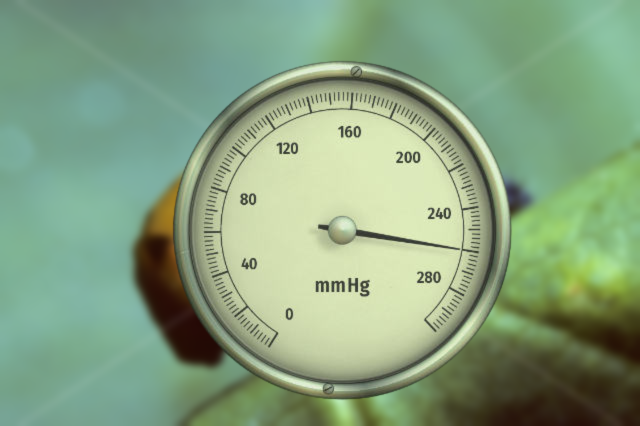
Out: 260 mmHg
